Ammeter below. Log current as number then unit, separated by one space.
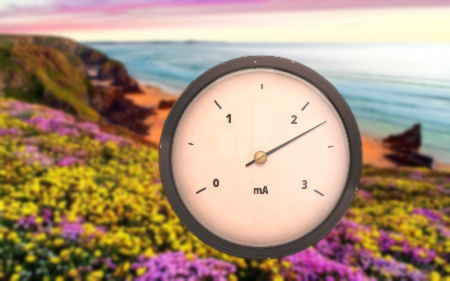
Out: 2.25 mA
